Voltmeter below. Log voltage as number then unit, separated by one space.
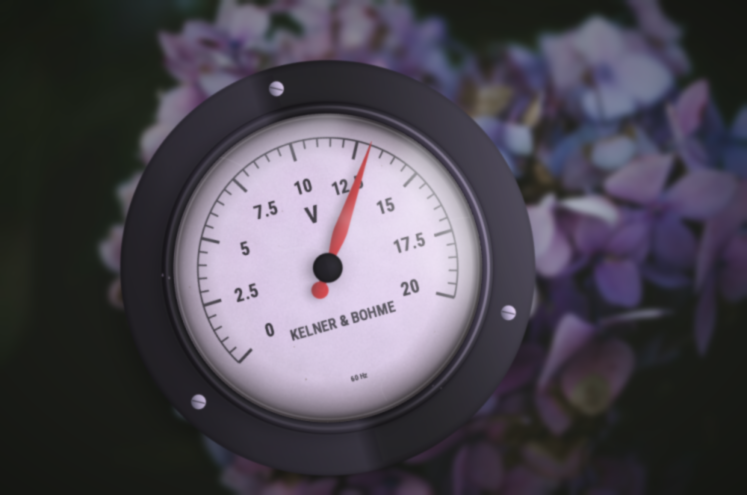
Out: 13 V
